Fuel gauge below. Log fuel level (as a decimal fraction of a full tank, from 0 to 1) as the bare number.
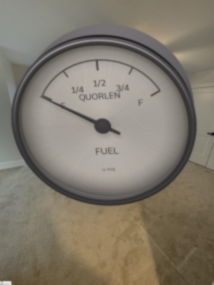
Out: 0
